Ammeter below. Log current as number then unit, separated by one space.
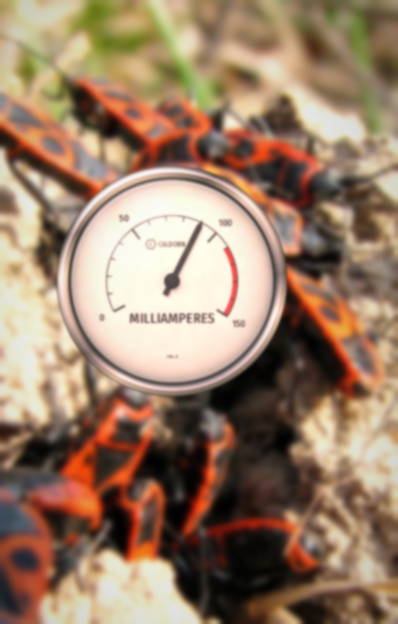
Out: 90 mA
